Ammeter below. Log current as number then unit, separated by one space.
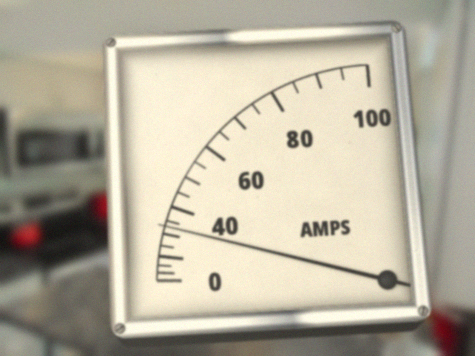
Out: 32.5 A
